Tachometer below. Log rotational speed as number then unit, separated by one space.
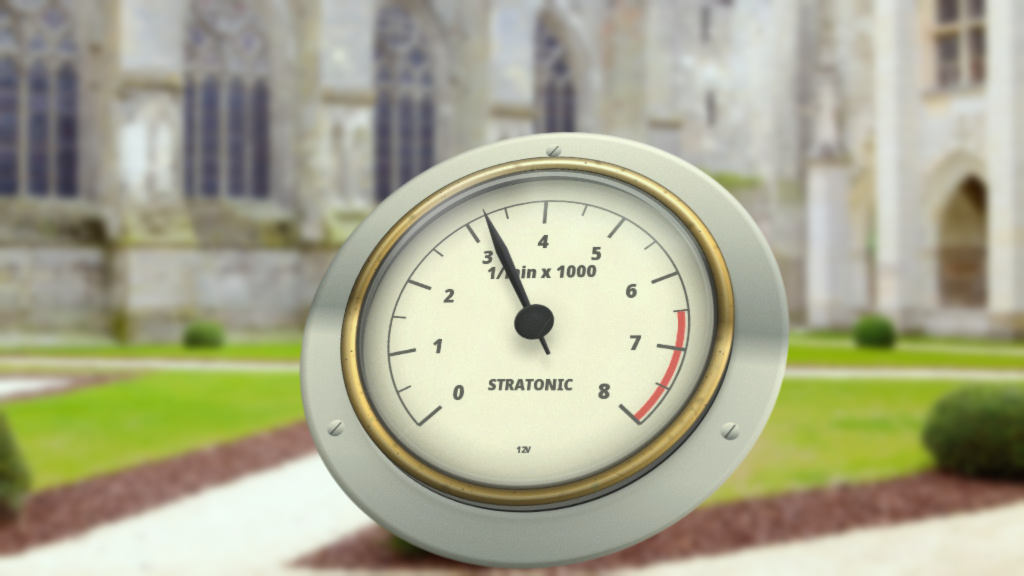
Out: 3250 rpm
